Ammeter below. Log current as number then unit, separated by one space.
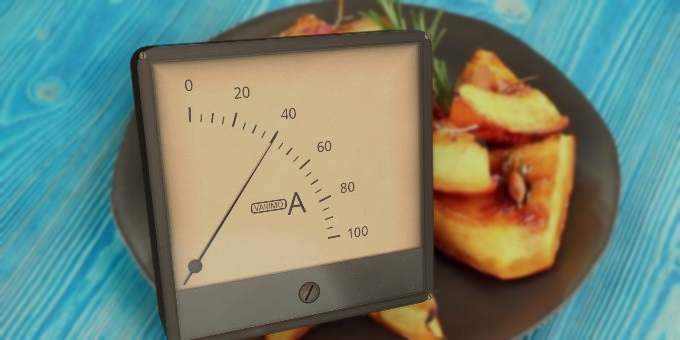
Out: 40 A
